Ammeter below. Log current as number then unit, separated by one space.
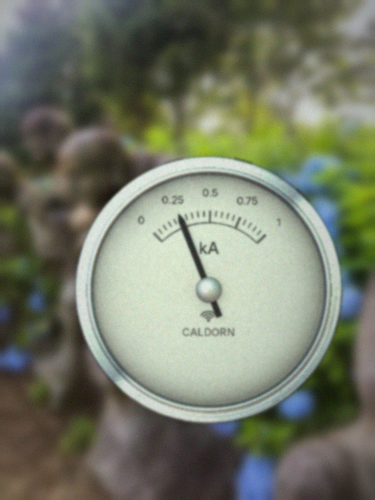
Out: 0.25 kA
